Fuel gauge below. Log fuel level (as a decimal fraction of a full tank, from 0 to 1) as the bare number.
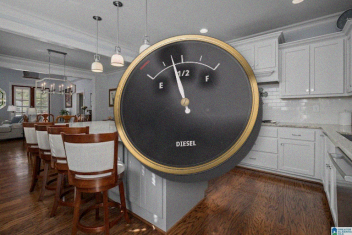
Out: 0.375
